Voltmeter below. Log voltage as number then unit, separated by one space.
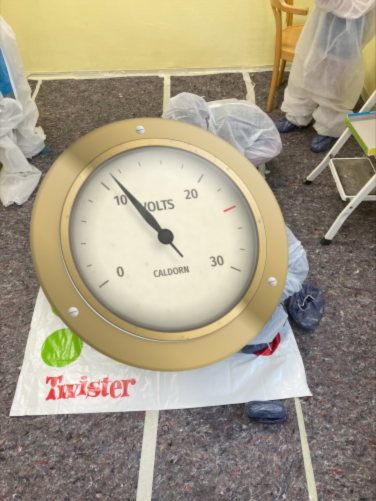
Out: 11 V
